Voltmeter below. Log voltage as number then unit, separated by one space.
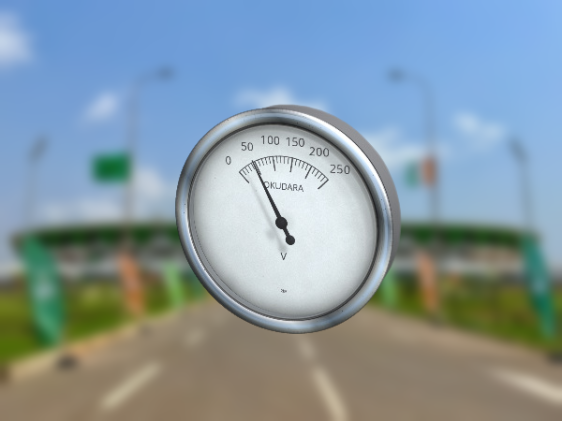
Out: 50 V
